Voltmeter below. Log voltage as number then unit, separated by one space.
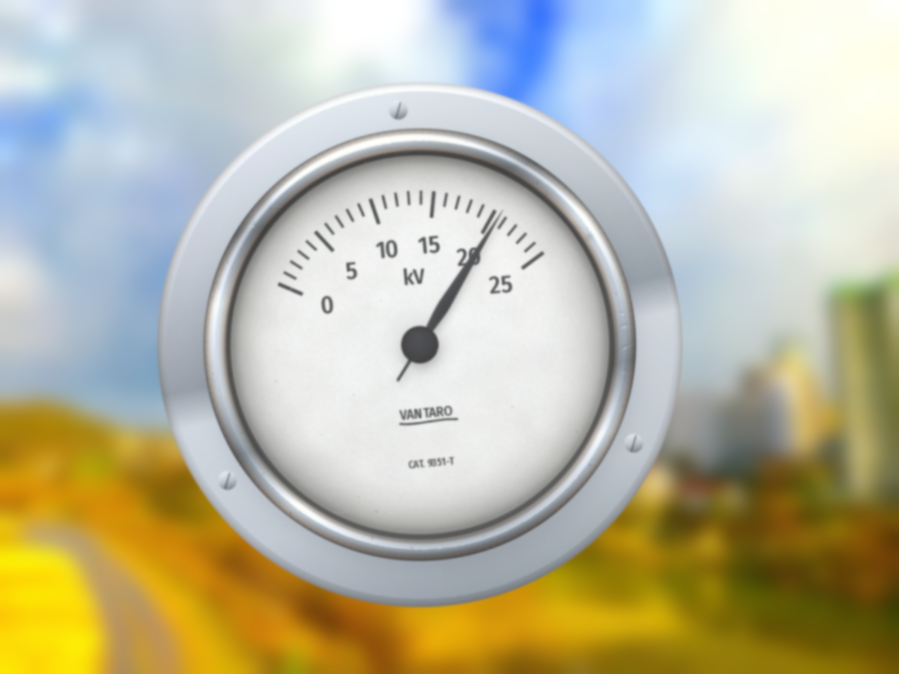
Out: 20.5 kV
